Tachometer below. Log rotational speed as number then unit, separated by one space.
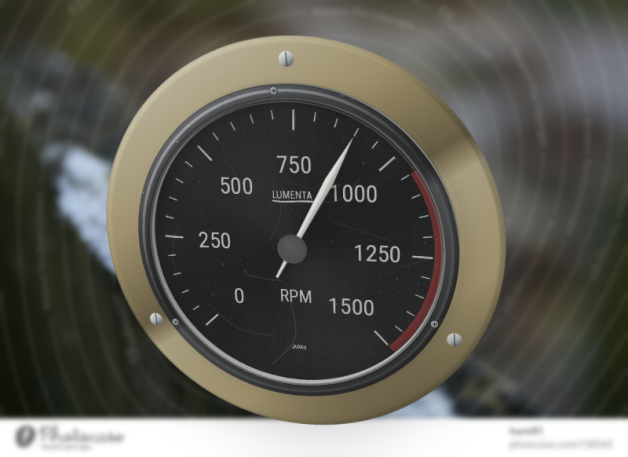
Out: 900 rpm
